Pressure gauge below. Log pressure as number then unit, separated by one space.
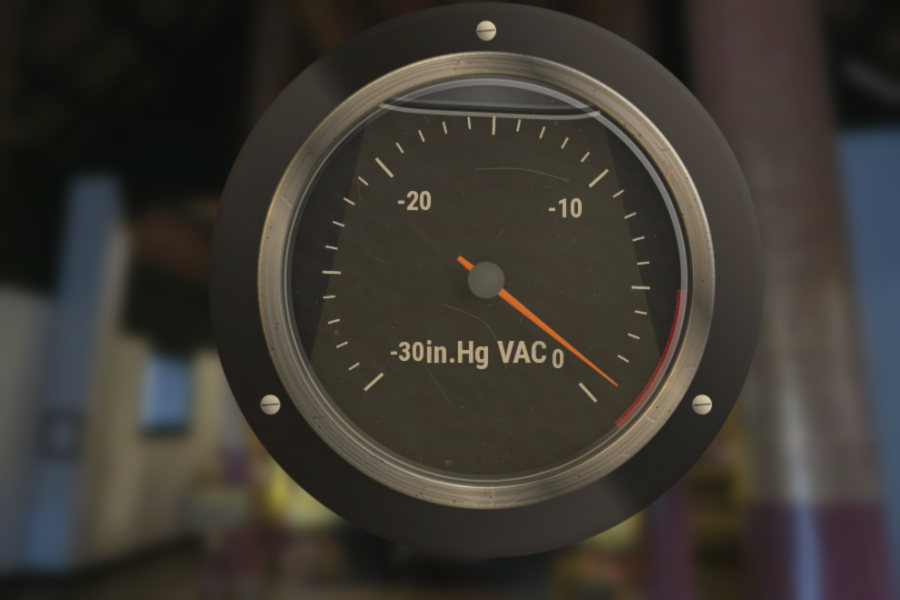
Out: -1 inHg
